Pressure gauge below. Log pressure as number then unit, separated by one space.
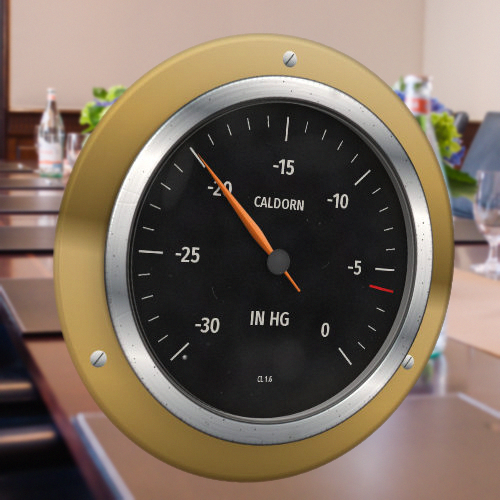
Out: -20 inHg
